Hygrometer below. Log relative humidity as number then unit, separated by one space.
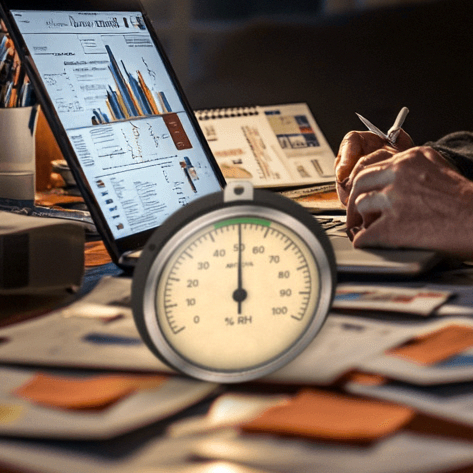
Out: 50 %
